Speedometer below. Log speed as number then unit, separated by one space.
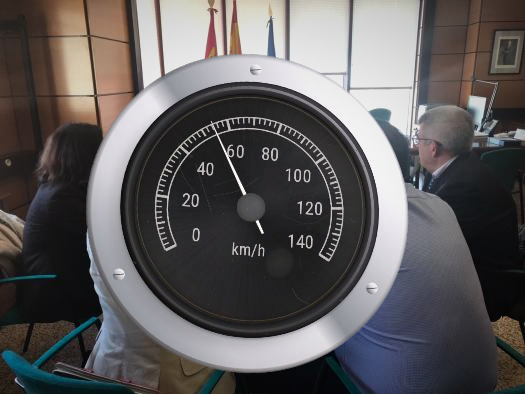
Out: 54 km/h
